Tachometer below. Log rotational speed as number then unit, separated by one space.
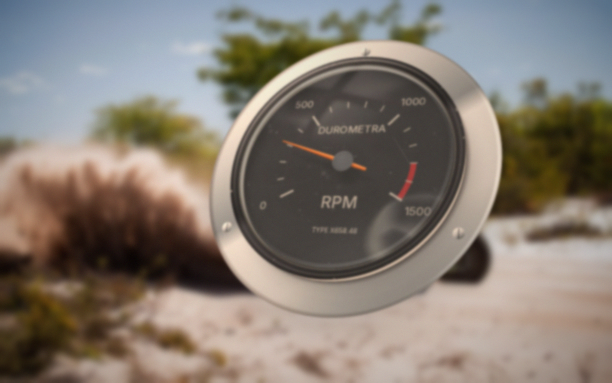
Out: 300 rpm
